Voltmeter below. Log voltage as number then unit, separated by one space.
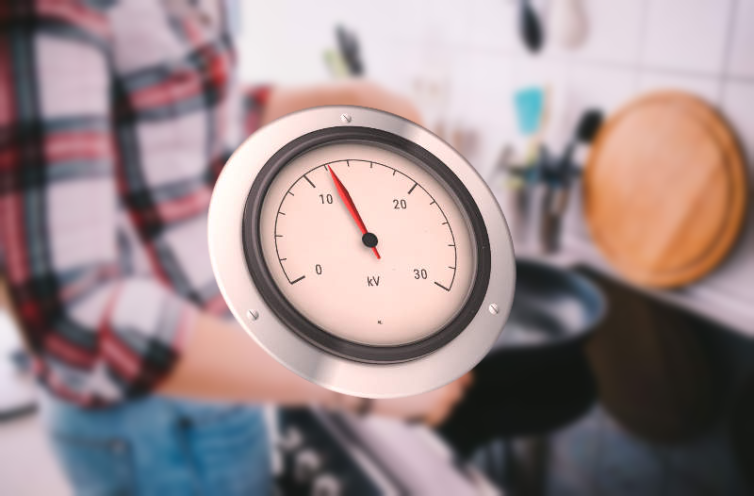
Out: 12 kV
